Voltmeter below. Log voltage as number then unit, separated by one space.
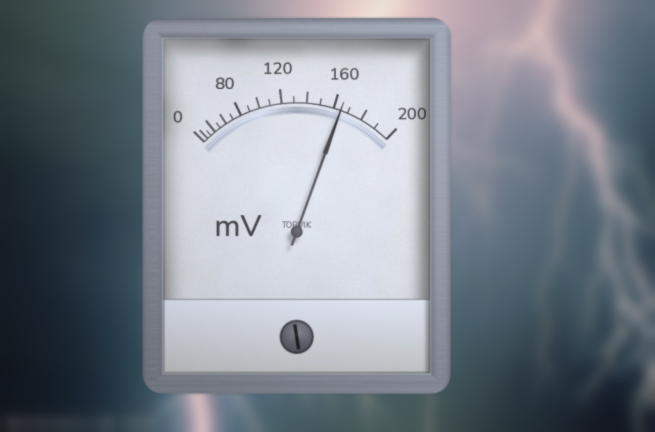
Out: 165 mV
